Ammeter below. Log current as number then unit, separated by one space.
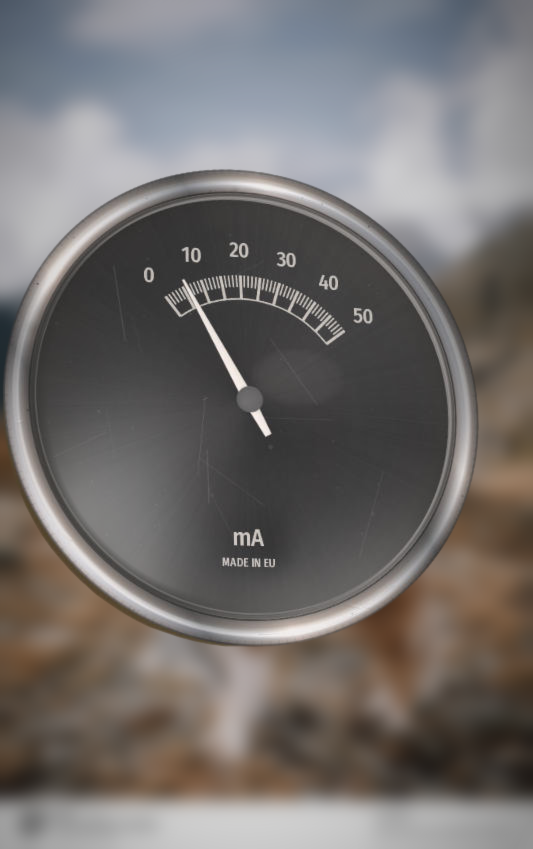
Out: 5 mA
